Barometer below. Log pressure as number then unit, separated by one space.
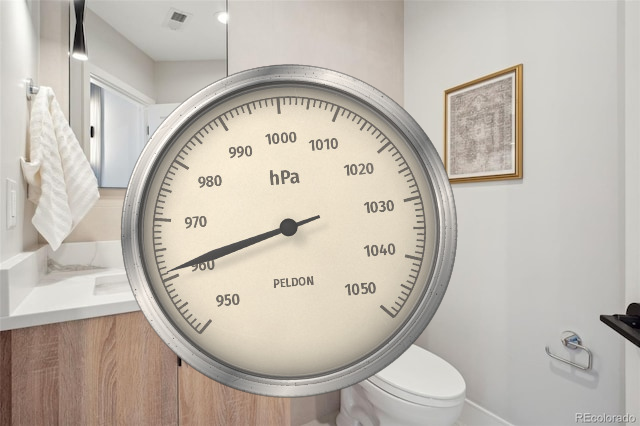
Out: 961 hPa
